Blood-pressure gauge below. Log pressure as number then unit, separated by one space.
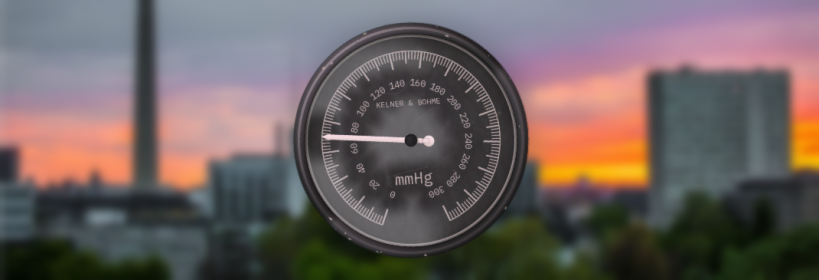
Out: 70 mmHg
